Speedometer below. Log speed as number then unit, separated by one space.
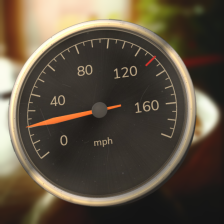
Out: 20 mph
